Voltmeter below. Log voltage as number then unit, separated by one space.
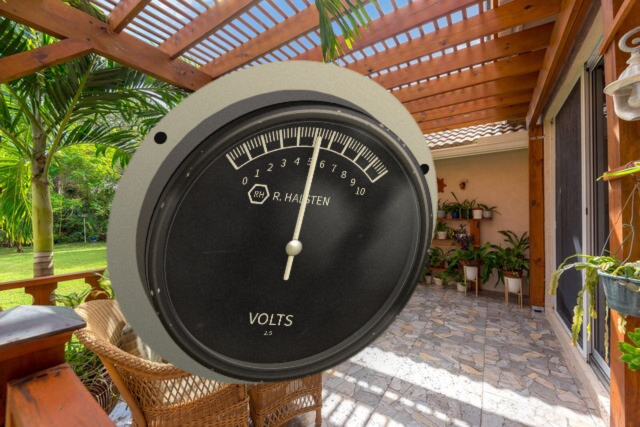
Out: 5 V
